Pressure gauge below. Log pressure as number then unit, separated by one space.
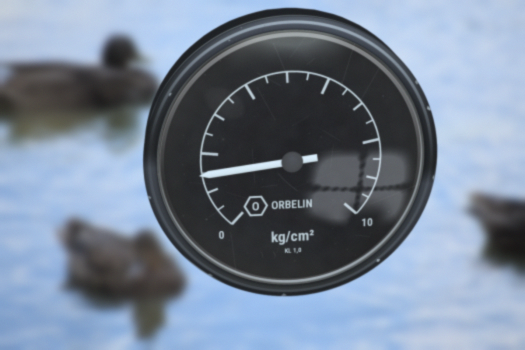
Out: 1.5 kg/cm²
